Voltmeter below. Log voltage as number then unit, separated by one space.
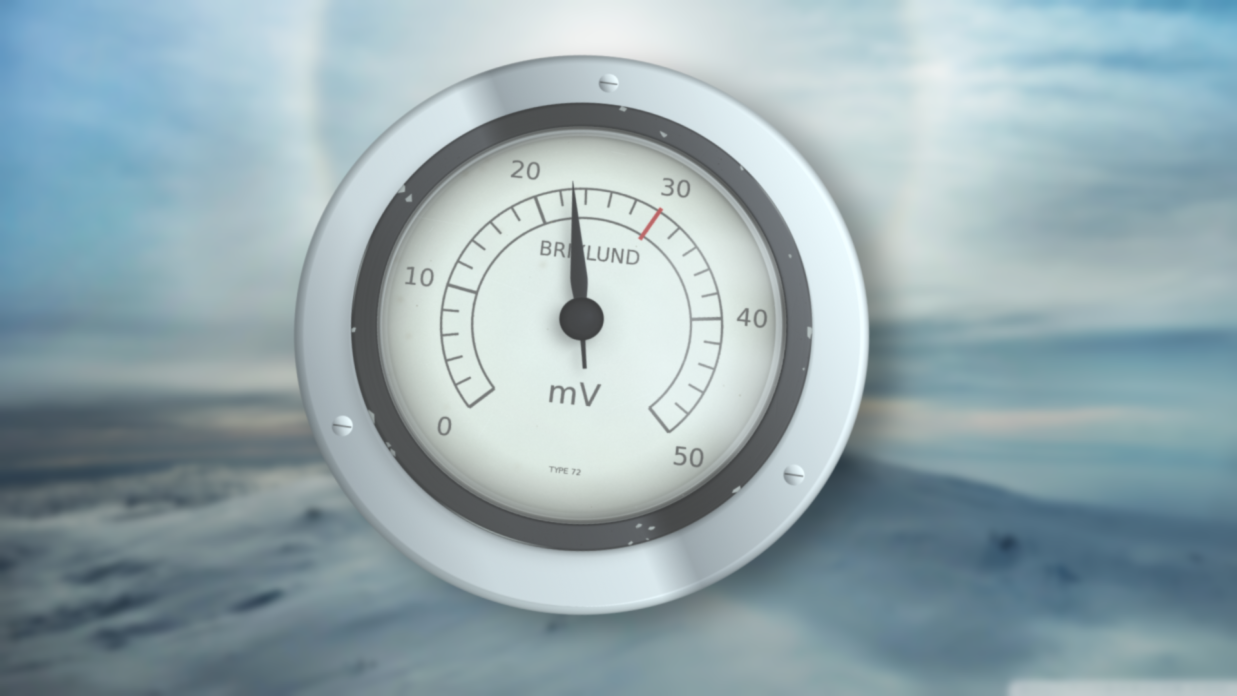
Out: 23 mV
